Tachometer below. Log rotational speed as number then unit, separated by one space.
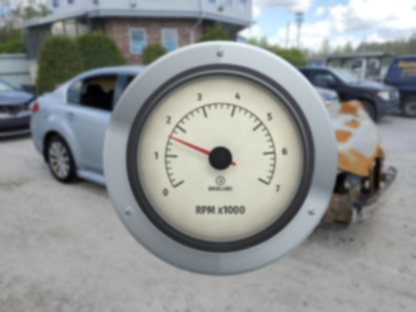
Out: 1600 rpm
